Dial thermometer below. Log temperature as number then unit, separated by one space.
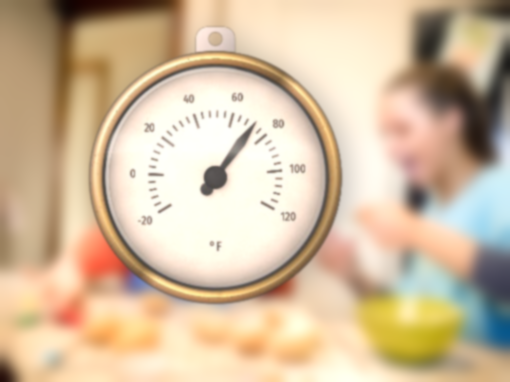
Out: 72 °F
